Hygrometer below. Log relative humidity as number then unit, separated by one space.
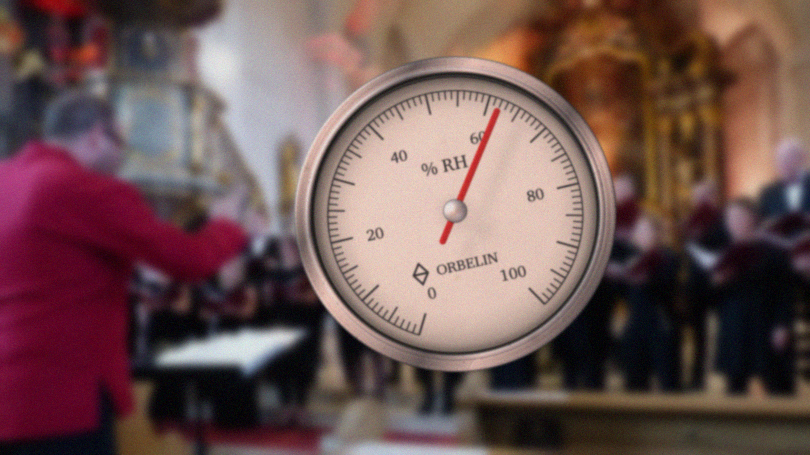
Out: 62 %
